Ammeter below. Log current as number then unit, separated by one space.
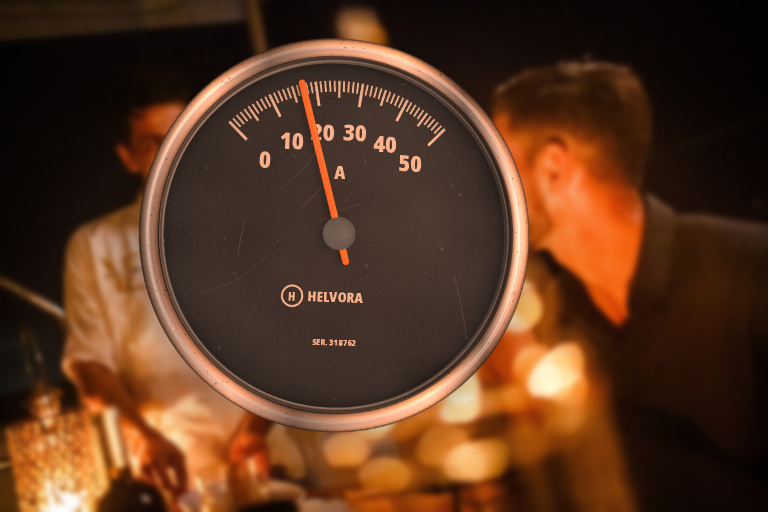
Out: 17 A
